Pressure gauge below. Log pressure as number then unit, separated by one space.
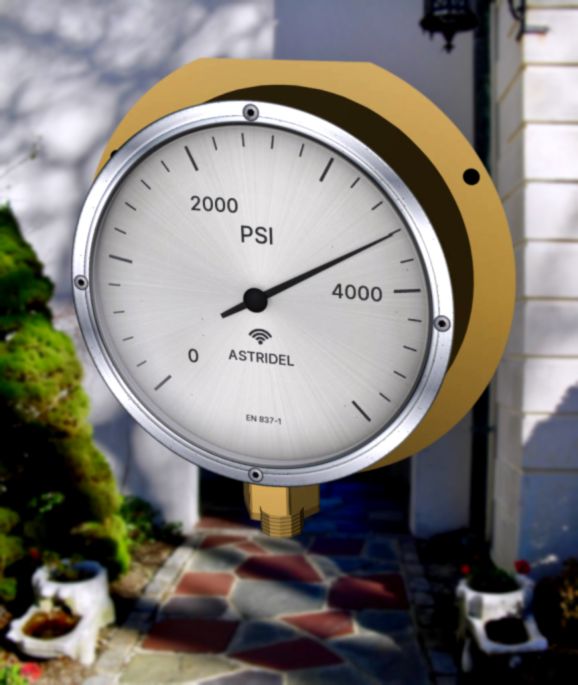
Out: 3600 psi
